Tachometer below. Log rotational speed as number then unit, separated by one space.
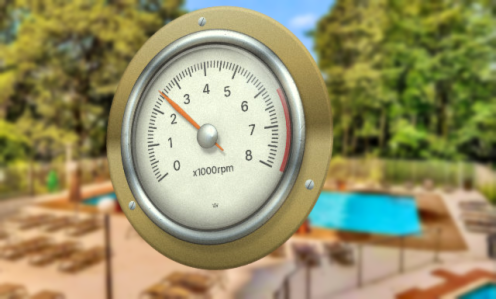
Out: 2500 rpm
